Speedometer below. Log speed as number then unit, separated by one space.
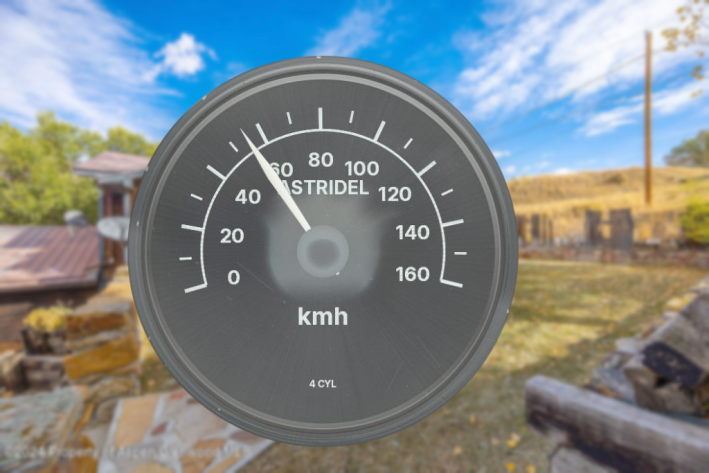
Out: 55 km/h
